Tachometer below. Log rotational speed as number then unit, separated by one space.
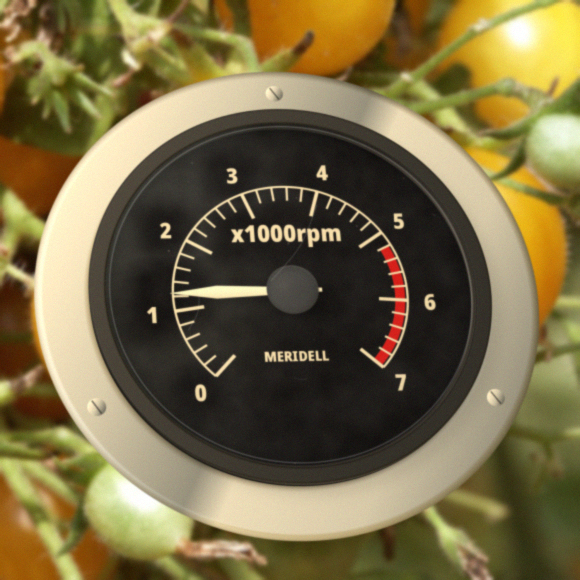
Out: 1200 rpm
